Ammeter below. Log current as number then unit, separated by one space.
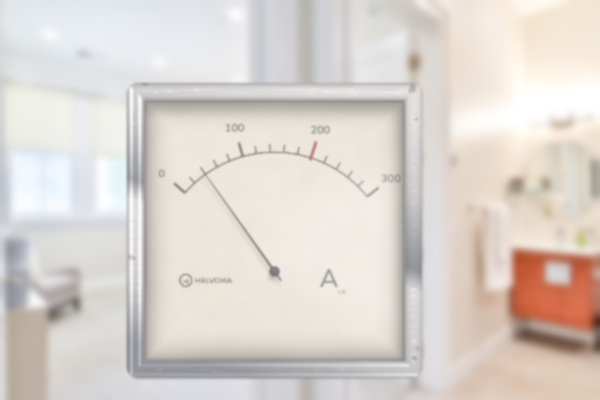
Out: 40 A
